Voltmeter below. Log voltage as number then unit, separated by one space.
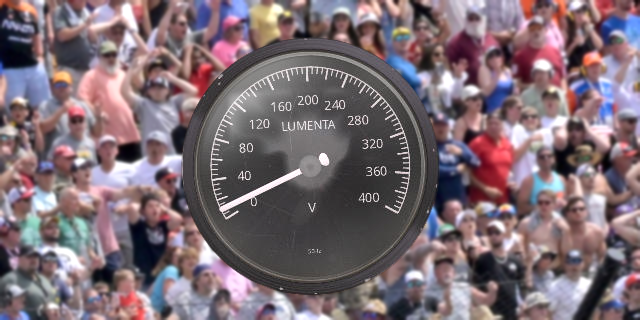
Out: 10 V
